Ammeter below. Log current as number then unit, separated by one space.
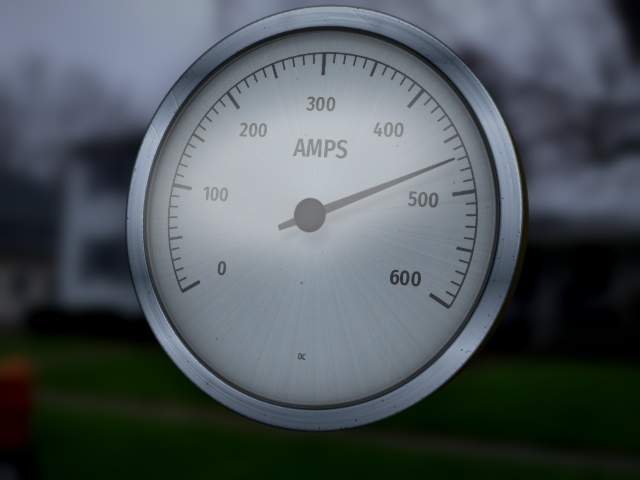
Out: 470 A
